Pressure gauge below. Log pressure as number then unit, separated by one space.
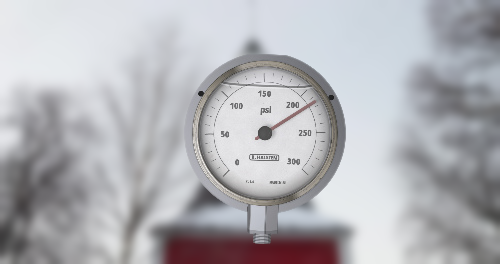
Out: 215 psi
